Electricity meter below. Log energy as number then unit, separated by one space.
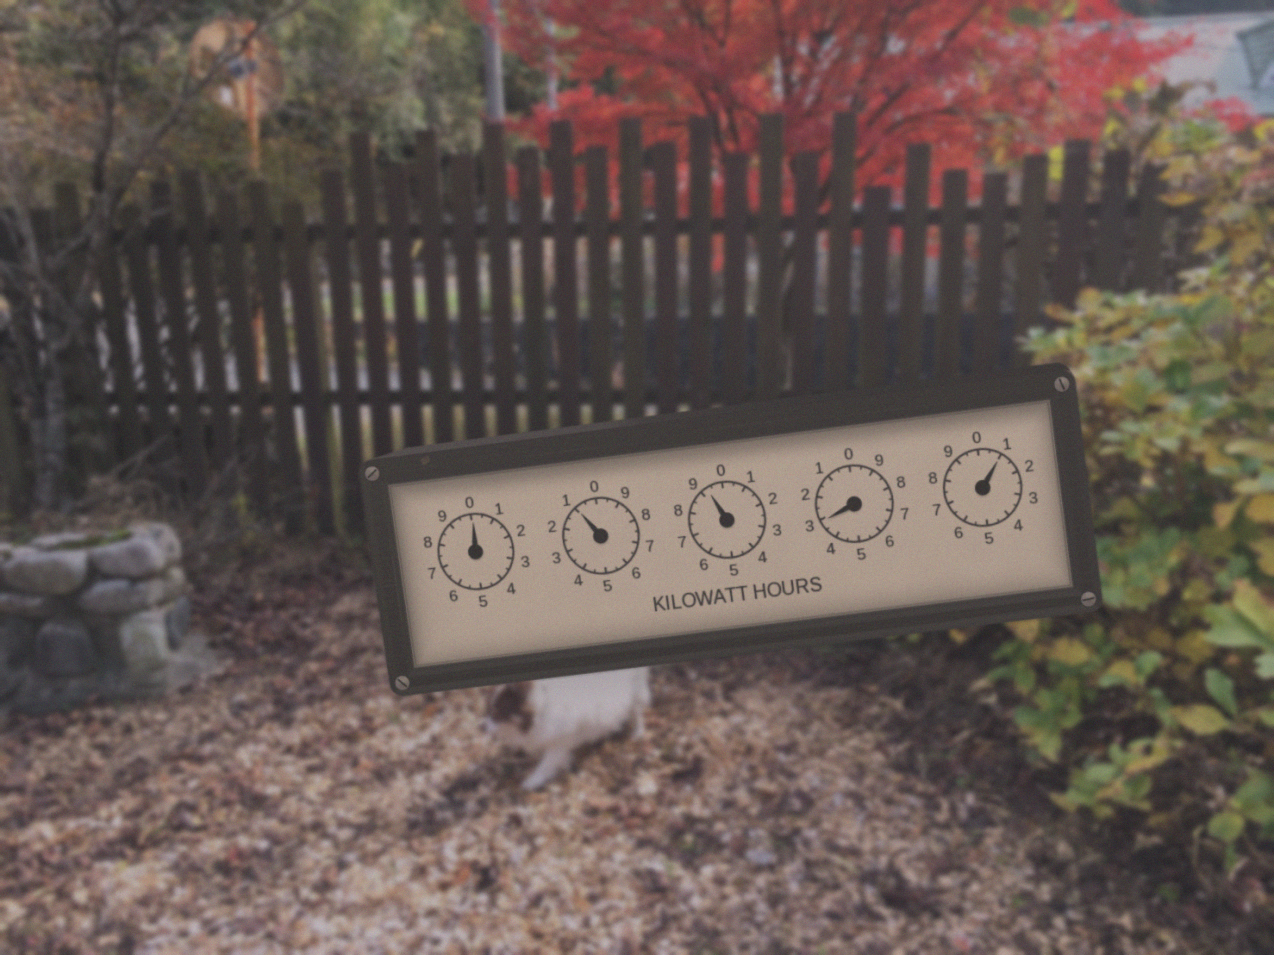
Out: 931 kWh
